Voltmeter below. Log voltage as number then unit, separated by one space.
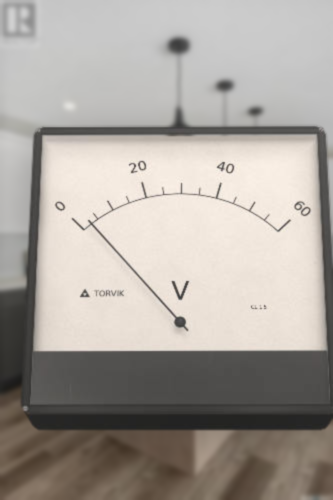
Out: 2.5 V
